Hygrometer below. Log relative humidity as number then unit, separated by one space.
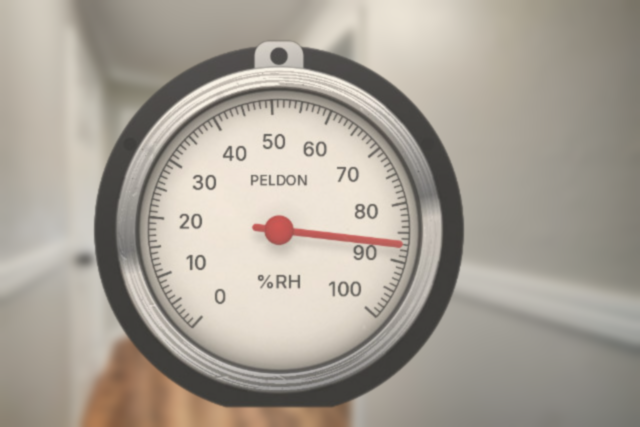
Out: 87 %
